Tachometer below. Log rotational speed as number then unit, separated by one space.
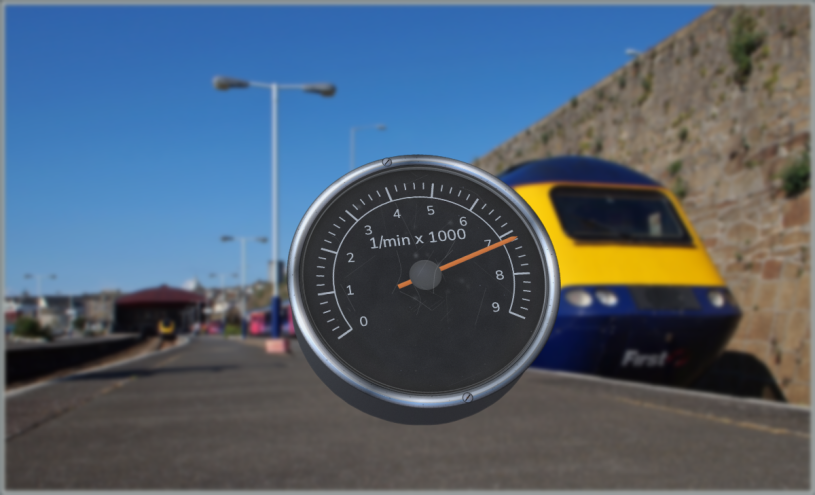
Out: 7200 rpm
